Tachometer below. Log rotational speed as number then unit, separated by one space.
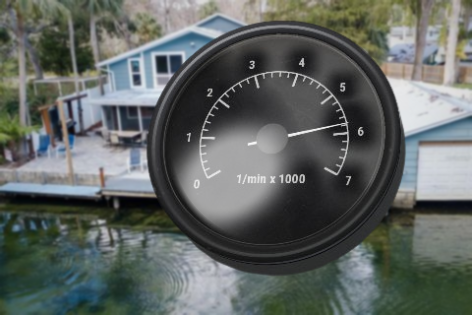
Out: 5800 rpm
